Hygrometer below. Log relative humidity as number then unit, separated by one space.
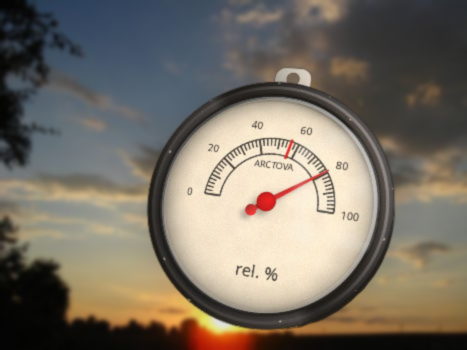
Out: 80 %
